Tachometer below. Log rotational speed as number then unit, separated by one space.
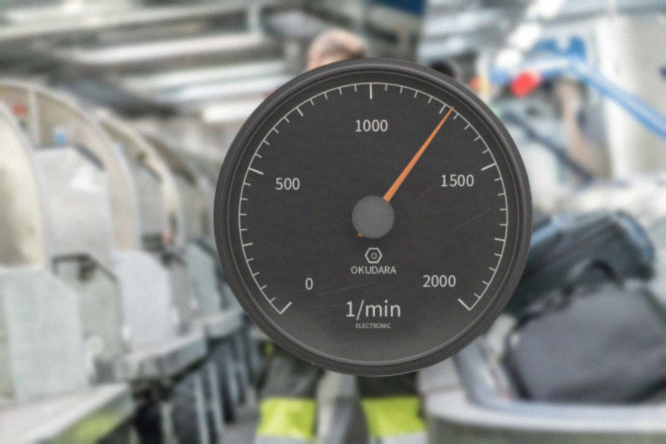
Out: 1275 rpm
